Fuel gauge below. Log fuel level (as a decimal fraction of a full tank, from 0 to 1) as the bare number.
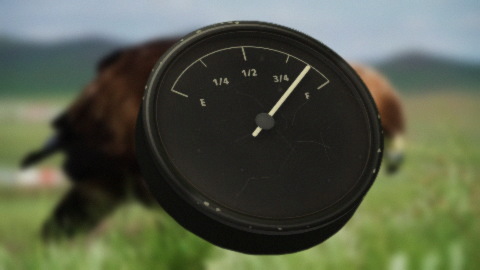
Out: 0.875
